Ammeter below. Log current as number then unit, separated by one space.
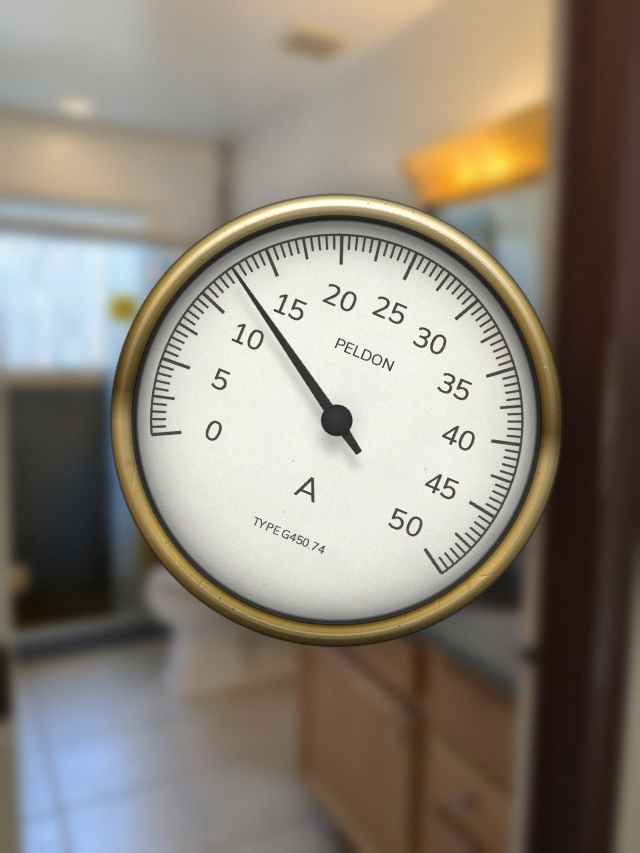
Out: 12.5 A
